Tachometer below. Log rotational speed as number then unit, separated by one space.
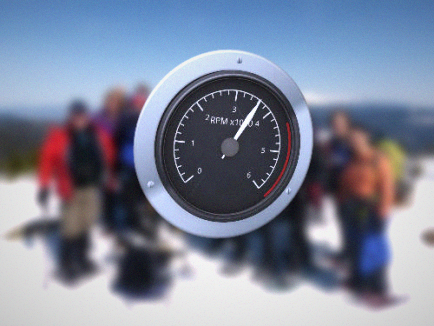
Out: 3600 rpm
